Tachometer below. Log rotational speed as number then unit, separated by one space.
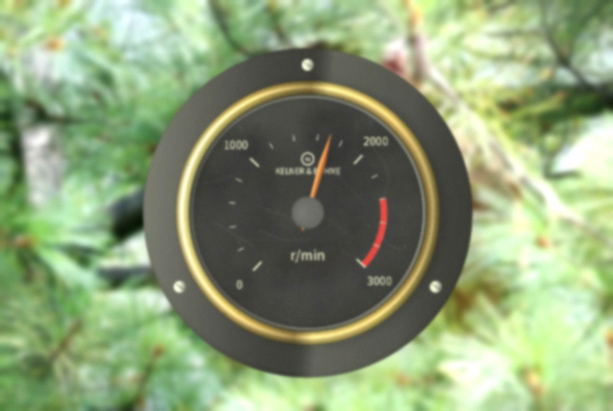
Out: 1700 rpm
